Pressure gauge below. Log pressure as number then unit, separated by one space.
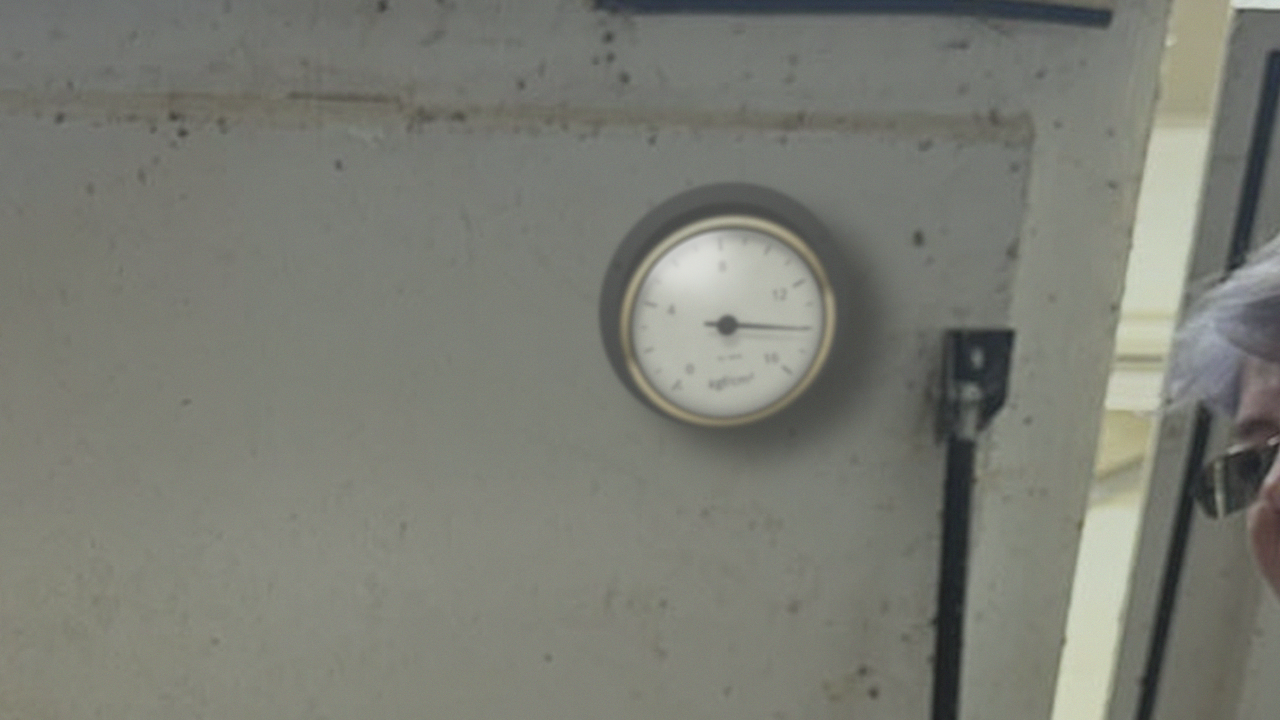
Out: 14 kg/cm²
